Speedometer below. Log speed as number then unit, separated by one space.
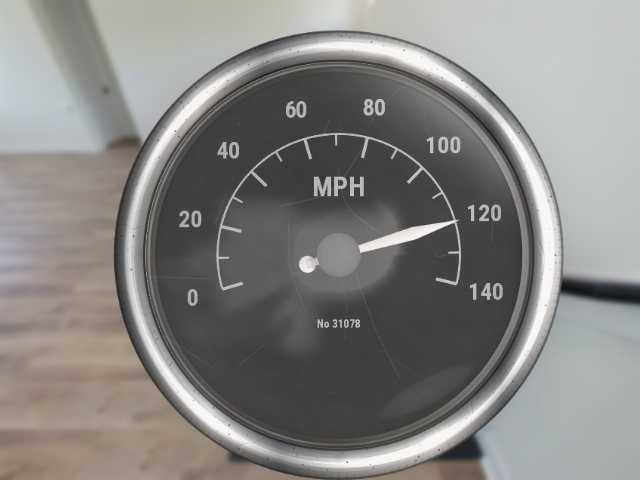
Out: 120 mph
